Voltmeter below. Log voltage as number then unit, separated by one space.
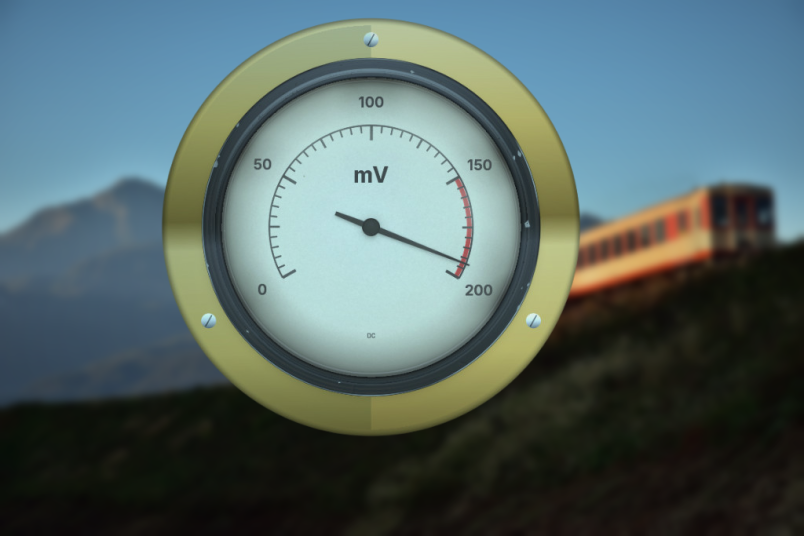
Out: 192.5 mV
